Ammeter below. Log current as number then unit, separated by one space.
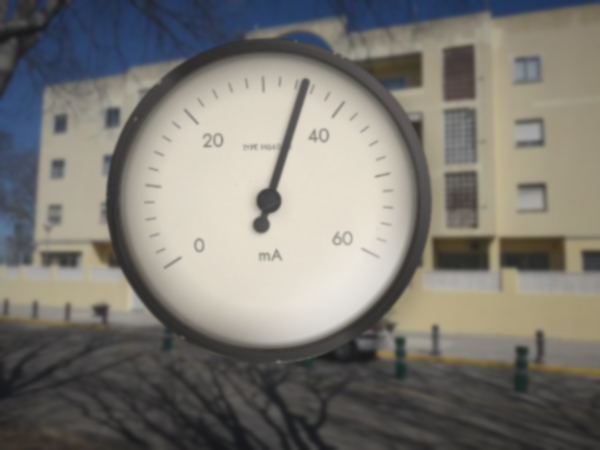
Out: 35 mA
